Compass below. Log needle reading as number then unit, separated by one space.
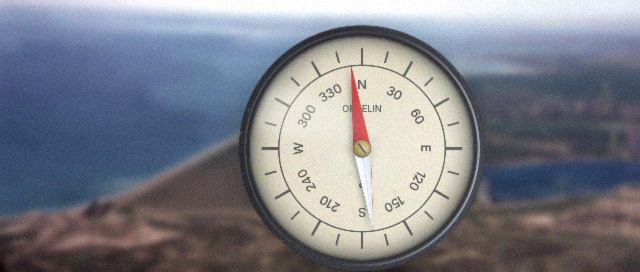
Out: 352.5 °
